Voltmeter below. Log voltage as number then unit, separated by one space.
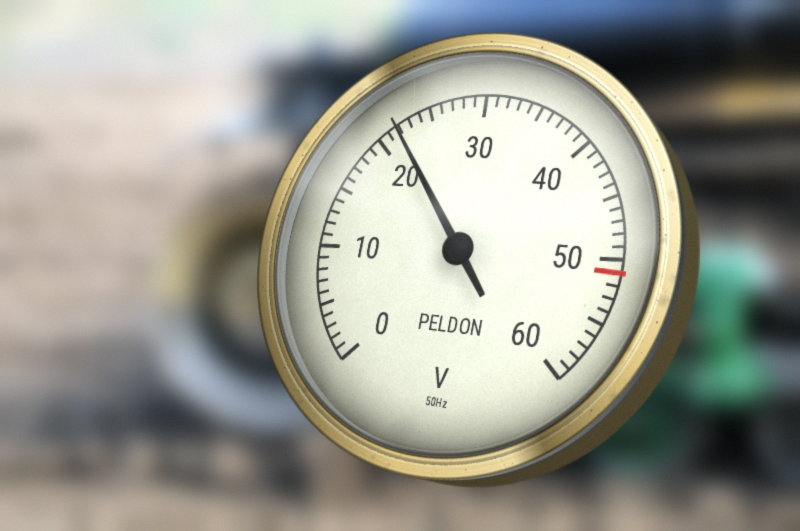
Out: 22 V
